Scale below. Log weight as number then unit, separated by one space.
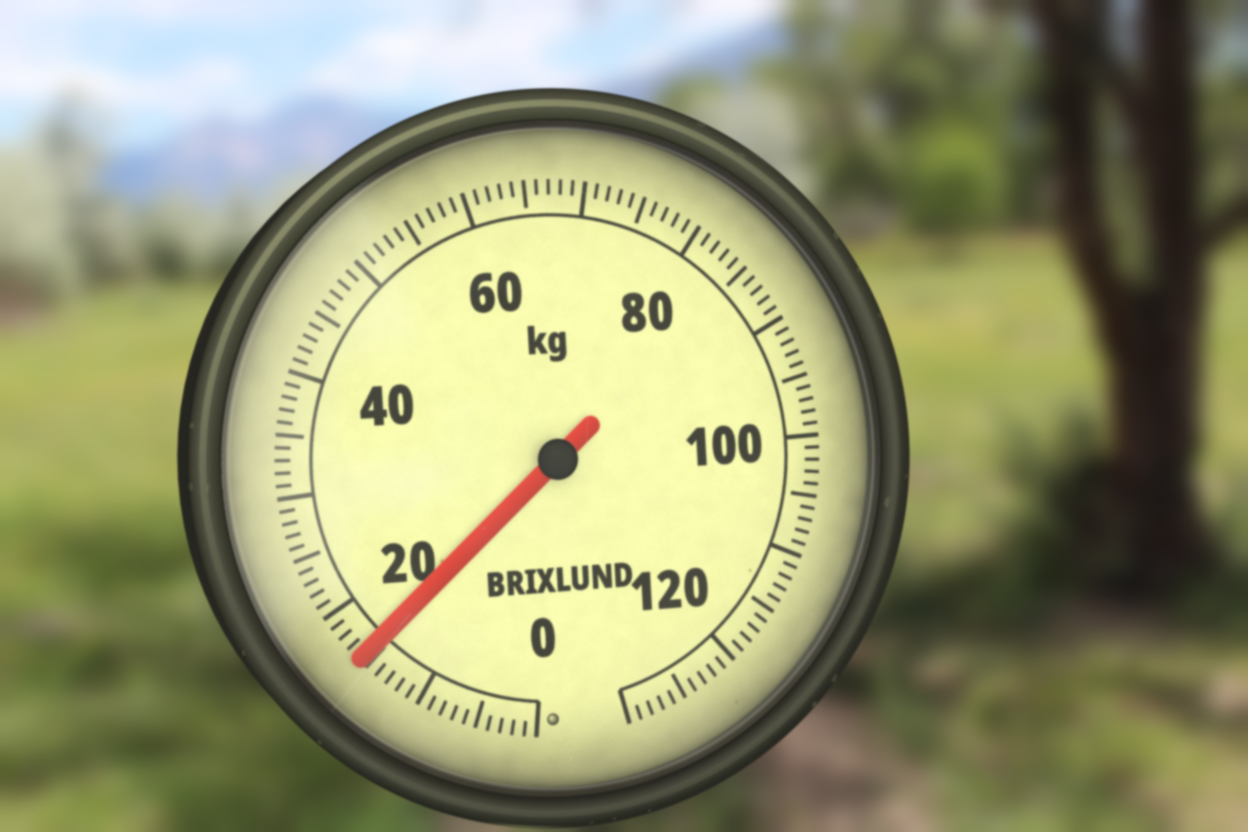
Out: 16 kg
